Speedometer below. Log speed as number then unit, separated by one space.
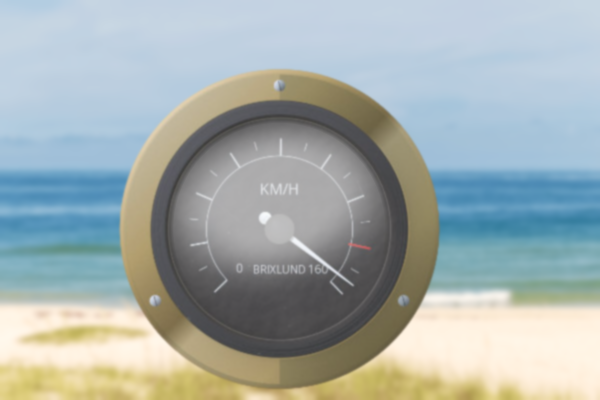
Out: 155 km/h
